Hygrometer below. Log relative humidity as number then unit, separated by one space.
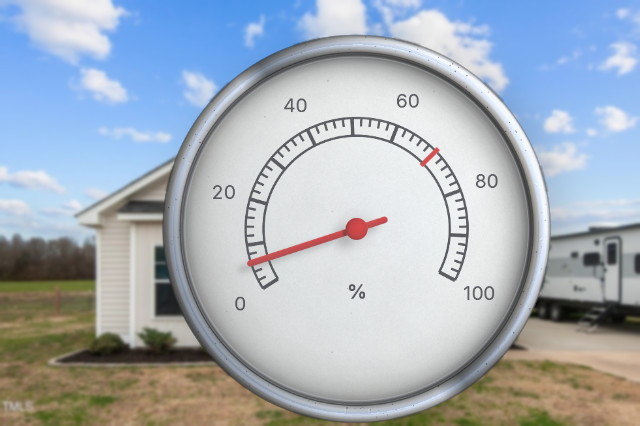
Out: 6 %
